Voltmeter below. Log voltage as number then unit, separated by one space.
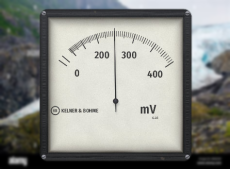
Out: 250 mV
